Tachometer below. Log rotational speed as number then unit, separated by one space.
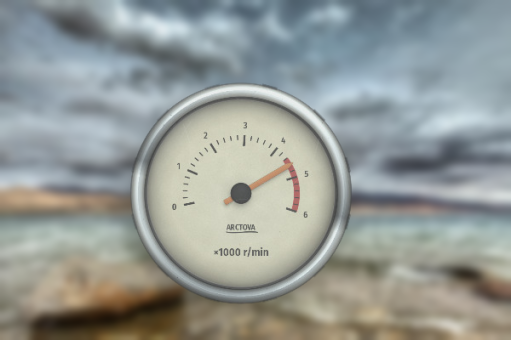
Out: 4600 rpm
